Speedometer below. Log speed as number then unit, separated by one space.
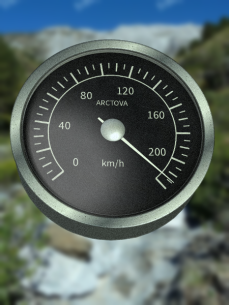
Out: 215 km/h
